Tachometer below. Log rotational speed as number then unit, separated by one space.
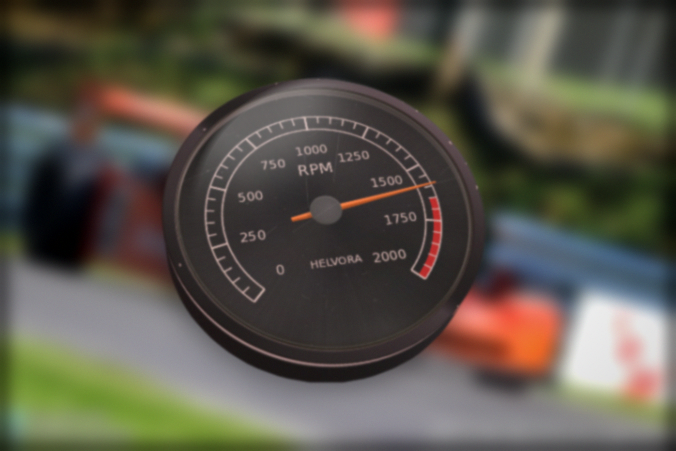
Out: 1600 rpm
